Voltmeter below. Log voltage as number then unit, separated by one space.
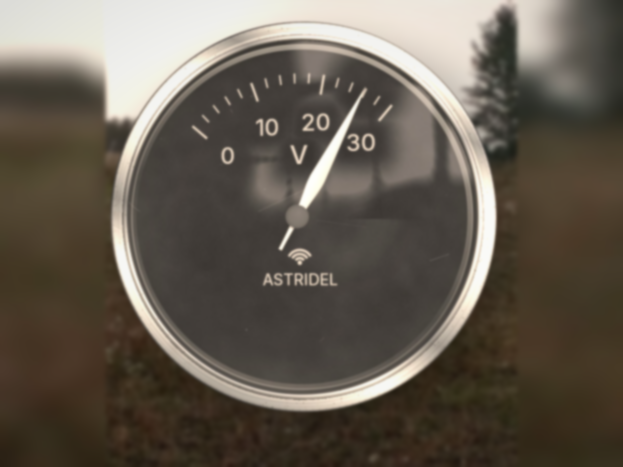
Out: 26 V
